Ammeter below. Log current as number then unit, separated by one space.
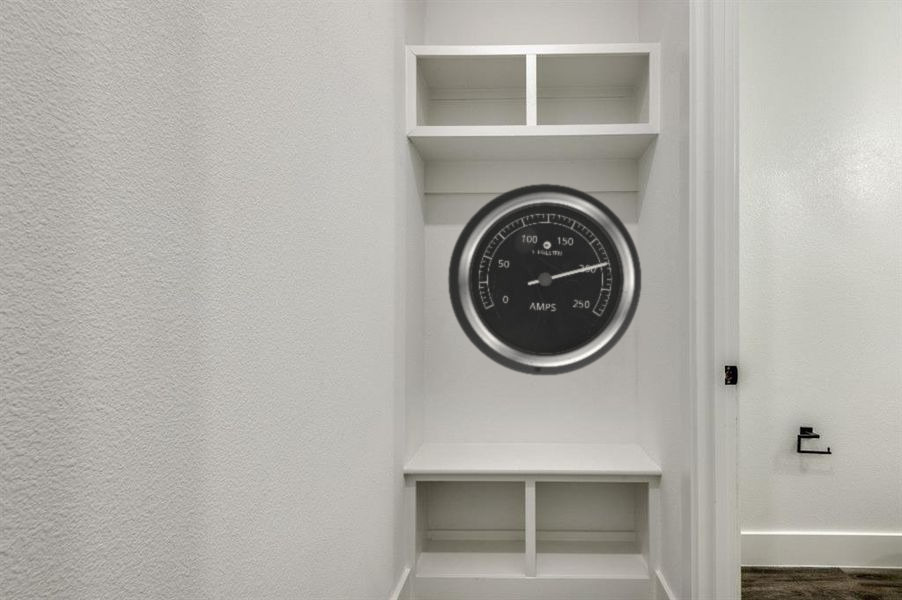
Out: 200 A
